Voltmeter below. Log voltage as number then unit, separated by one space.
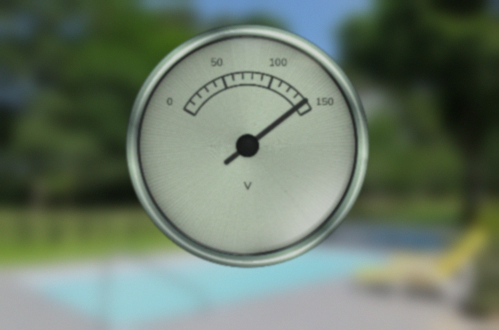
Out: 140 V
